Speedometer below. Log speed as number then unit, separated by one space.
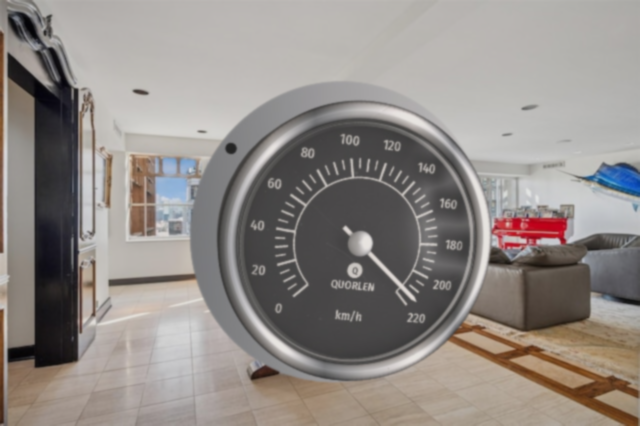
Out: 215 km/h
